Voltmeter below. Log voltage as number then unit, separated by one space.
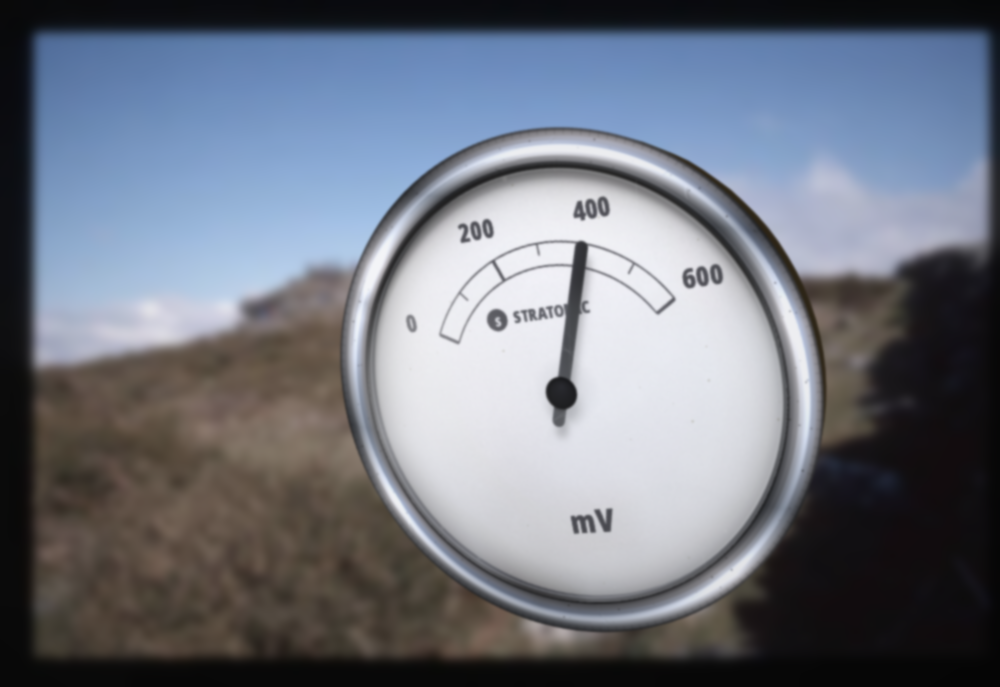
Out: 400 mV
